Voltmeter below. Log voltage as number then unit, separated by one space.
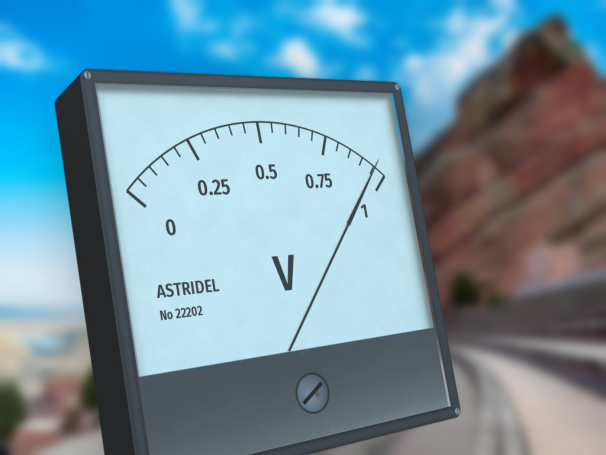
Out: 0.95 V
